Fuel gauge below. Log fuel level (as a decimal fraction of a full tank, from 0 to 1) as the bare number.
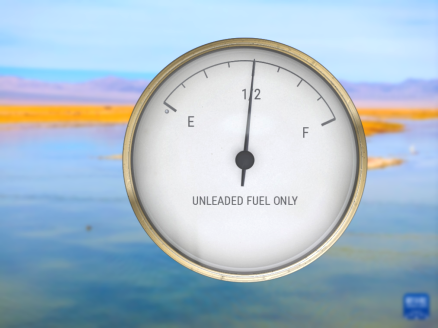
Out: 0.5
